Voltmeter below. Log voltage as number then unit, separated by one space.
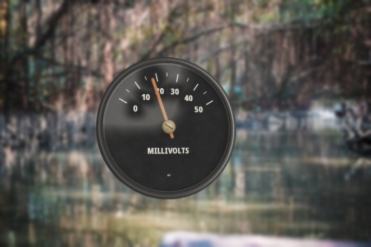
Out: 17.5 mV
